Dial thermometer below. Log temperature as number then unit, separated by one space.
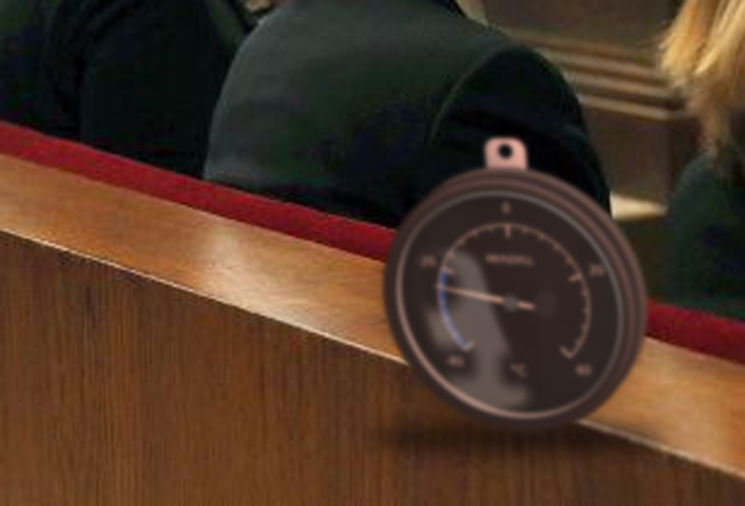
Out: -24 °C
